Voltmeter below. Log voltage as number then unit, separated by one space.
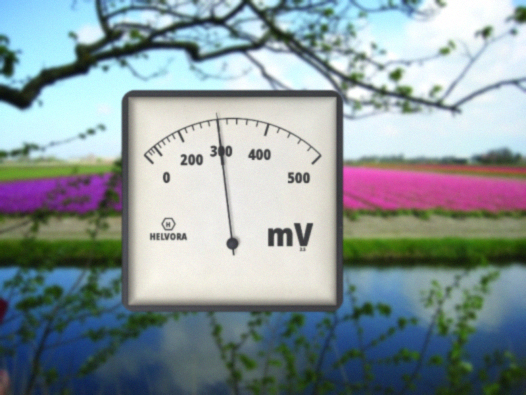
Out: 300 mV
